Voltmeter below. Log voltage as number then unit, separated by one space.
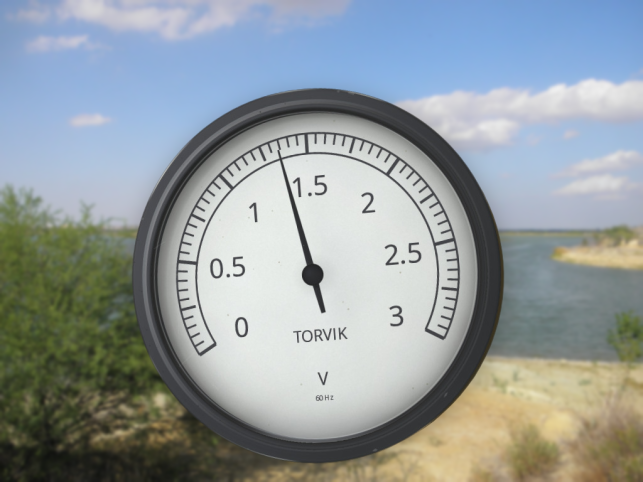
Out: 1.35 V
